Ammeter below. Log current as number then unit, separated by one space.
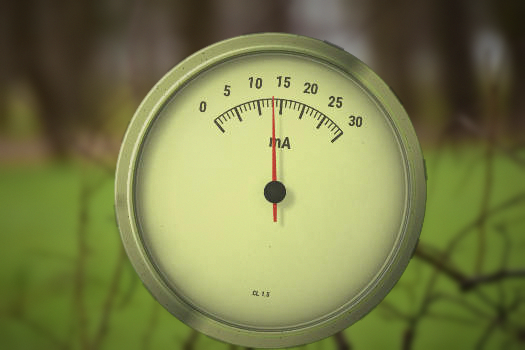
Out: 13 mA
